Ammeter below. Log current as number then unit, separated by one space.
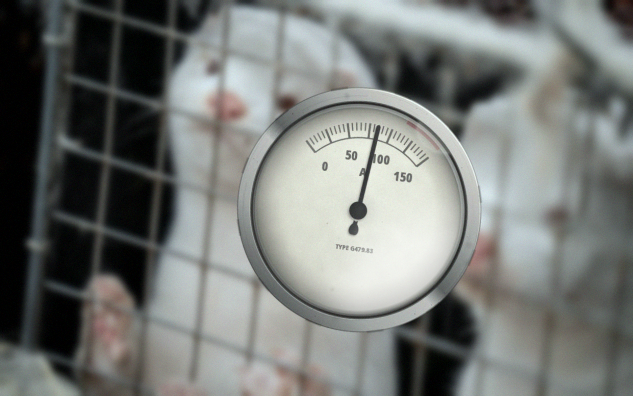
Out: 85 A
